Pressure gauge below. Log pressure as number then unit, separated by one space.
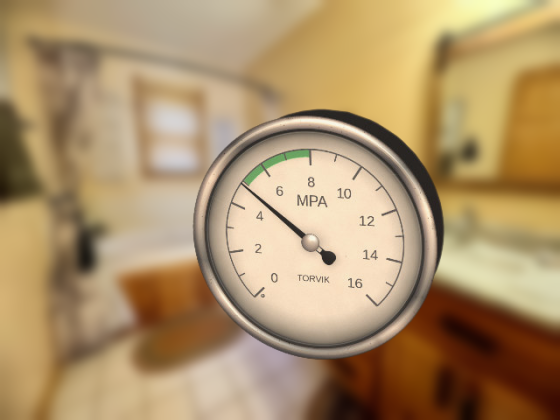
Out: 5 MPa
